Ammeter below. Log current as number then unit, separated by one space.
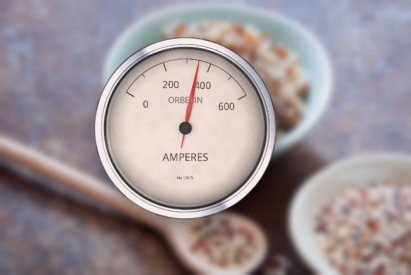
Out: 350 A
